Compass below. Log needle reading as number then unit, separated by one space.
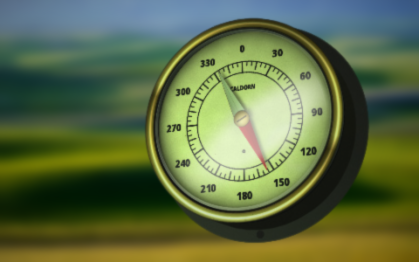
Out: 155 °
